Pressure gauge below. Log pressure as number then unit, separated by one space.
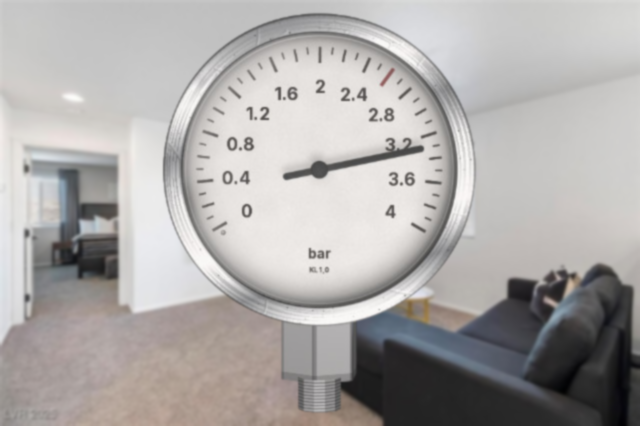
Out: 3.3 bar
